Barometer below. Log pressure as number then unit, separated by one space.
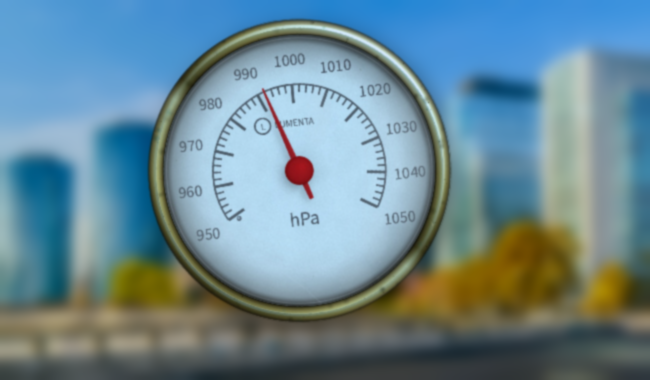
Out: 992 hPa
